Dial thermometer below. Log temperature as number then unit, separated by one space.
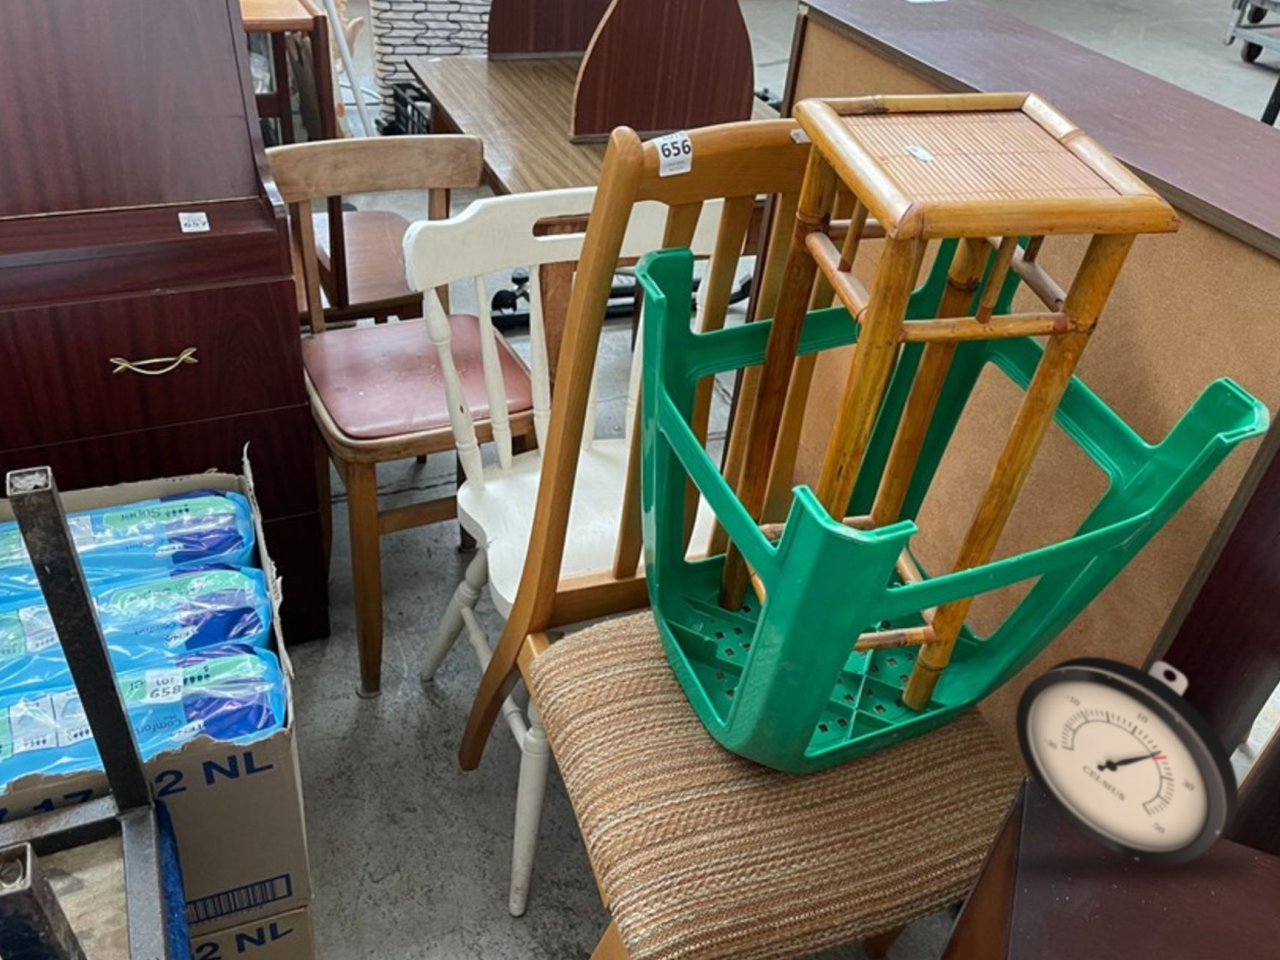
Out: 20 °C
